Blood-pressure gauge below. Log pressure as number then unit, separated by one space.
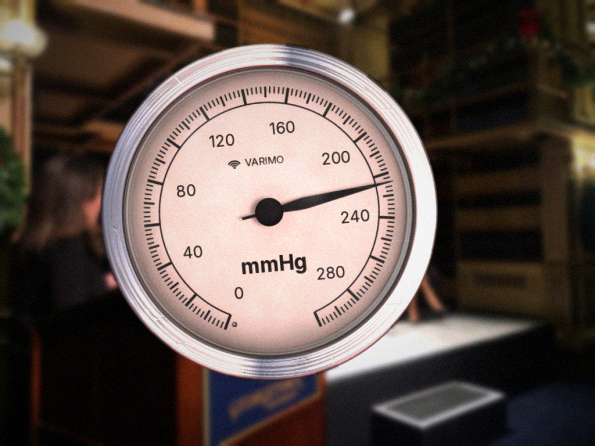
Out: 224 mmHg
